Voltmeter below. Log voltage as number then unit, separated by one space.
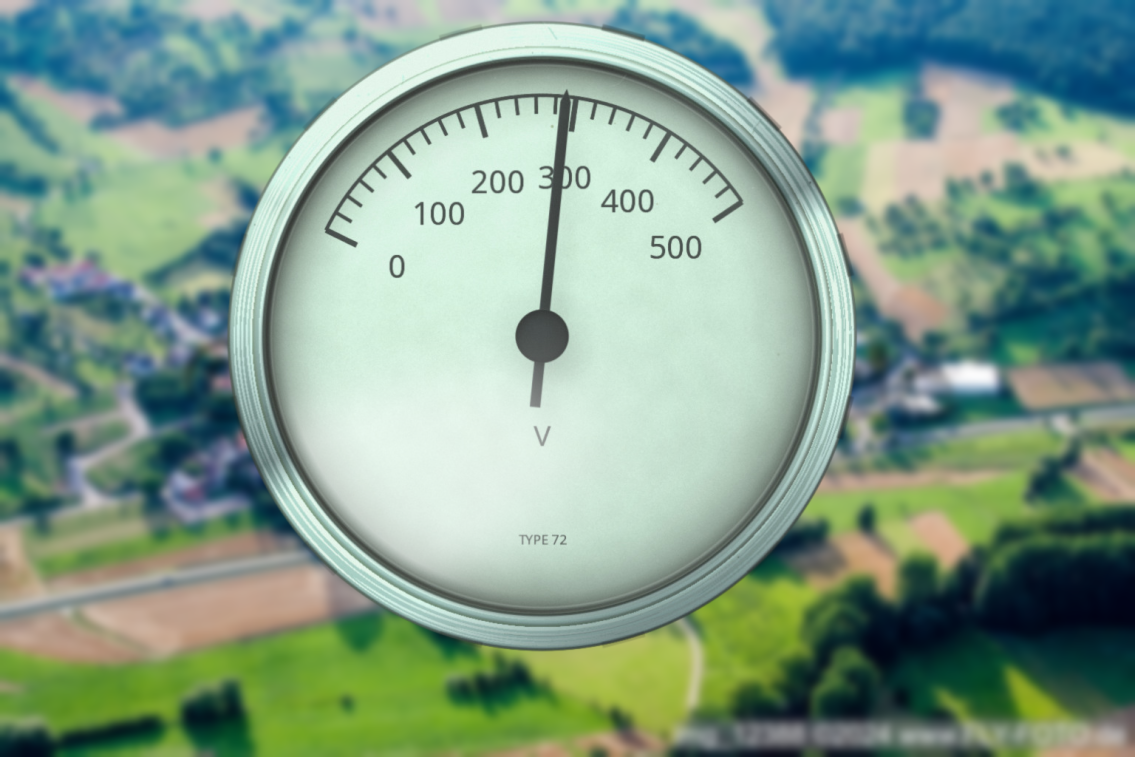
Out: 290 V
